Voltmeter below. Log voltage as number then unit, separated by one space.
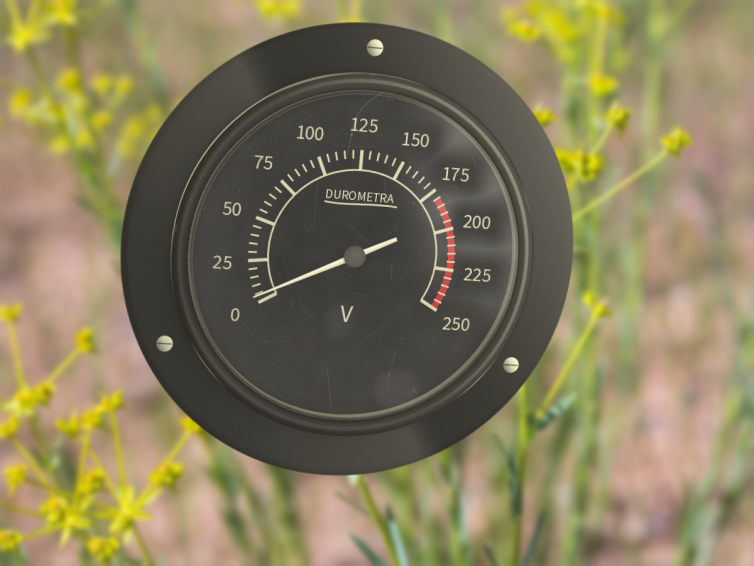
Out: 5 V
